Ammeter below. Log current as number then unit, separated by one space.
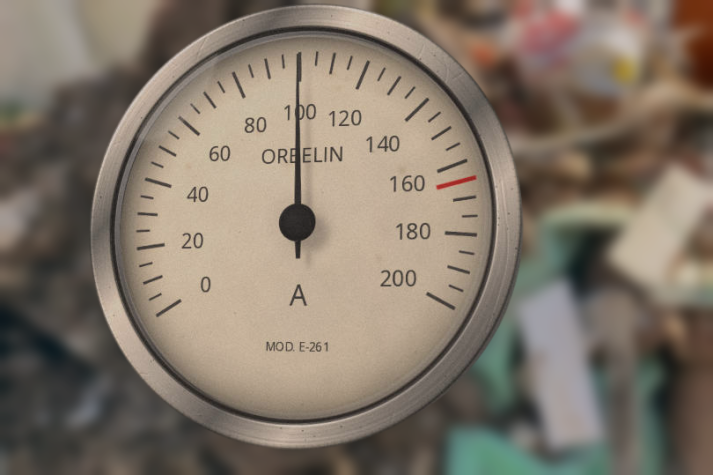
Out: 100 A
